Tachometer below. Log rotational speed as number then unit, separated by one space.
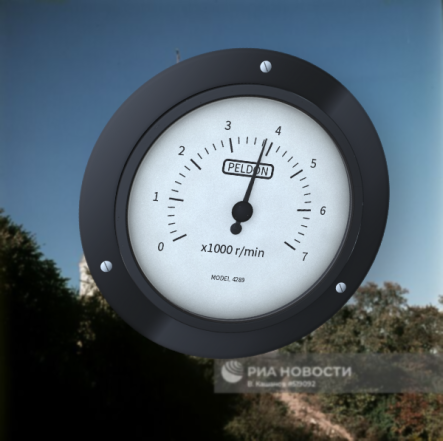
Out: 3800 rpm
